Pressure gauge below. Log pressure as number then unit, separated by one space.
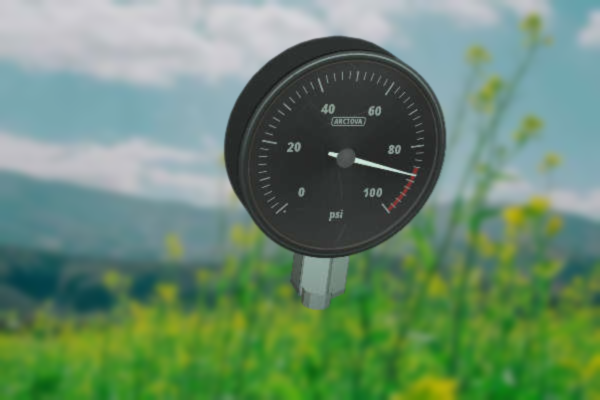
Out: 88 psi
